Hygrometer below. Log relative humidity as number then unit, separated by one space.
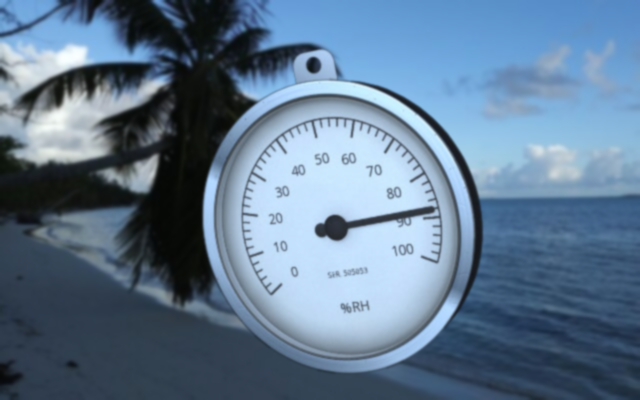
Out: 88 %
